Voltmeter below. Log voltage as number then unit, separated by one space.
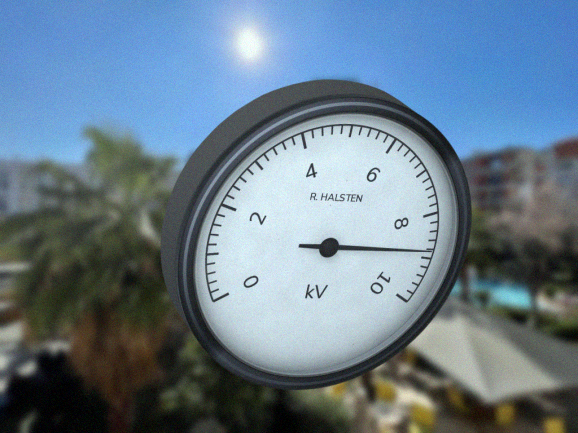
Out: 8.8 kV
